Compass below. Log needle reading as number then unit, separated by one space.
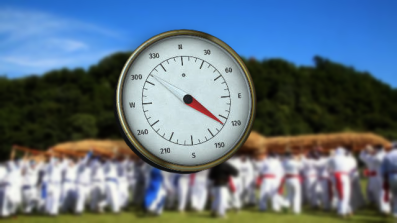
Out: 130 °
